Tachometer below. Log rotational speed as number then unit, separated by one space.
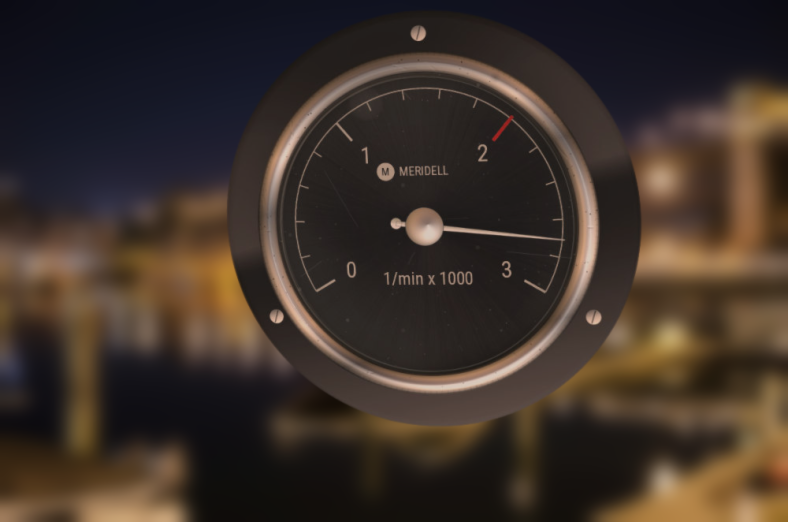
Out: 2700 rpm
